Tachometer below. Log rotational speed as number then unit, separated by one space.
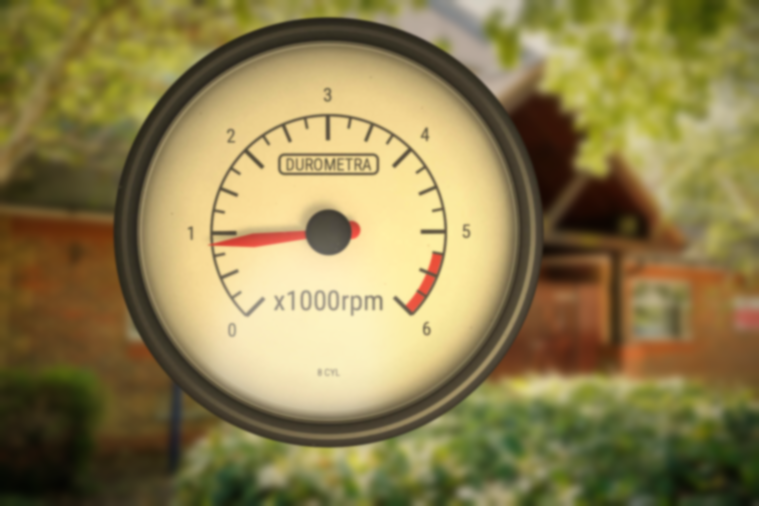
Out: 875 rpm
